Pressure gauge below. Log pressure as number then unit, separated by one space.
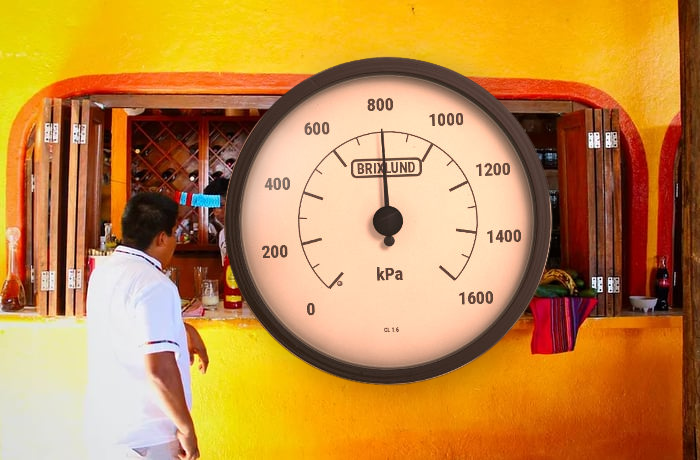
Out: 800 kPa
